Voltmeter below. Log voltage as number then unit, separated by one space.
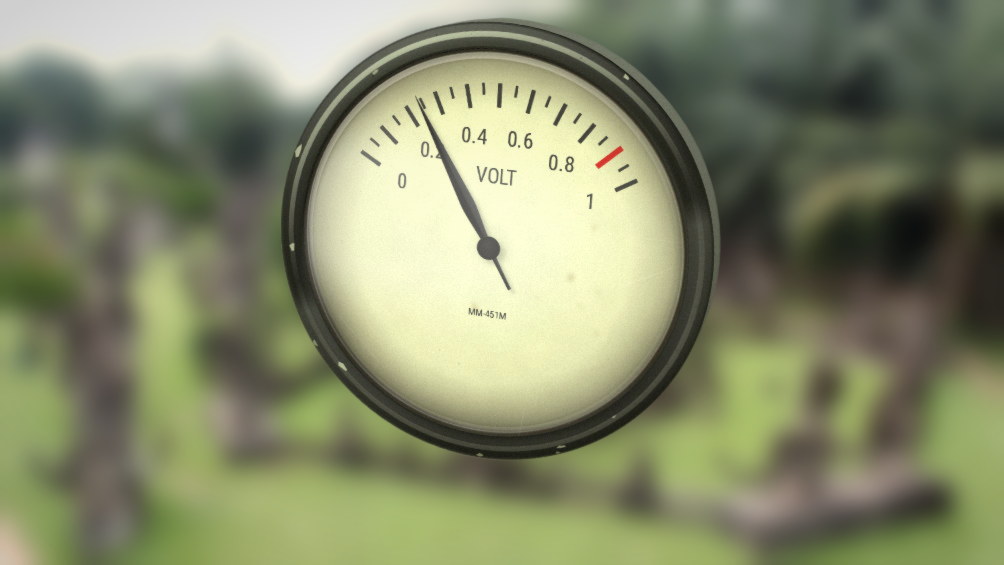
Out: 0.25 V
